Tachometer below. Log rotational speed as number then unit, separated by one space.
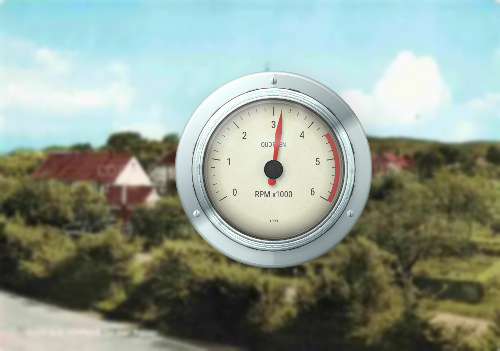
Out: 3200 rpm
